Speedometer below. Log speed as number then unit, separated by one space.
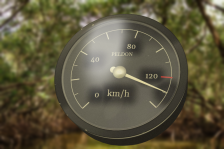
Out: 130 km/h
